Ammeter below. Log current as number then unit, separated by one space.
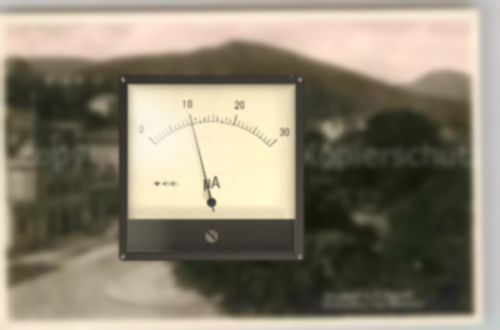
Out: 10 µA
